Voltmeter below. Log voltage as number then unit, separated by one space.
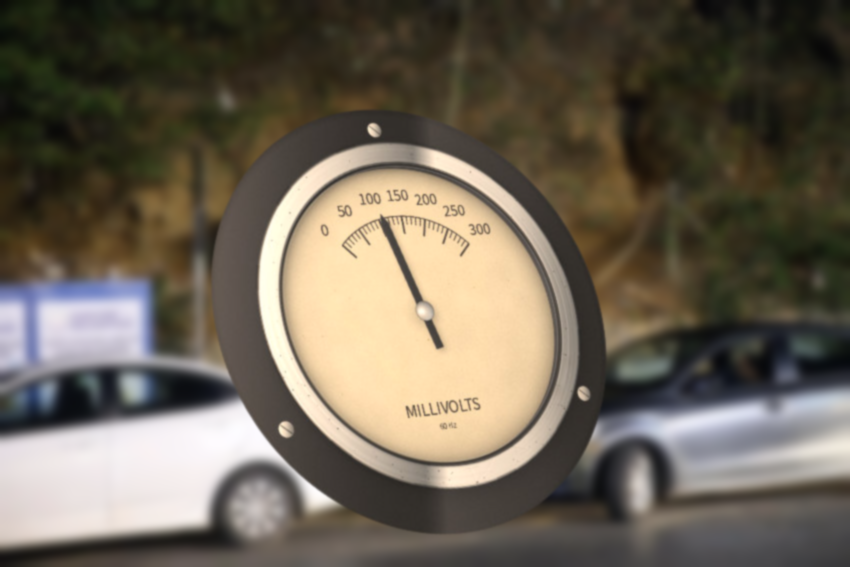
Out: 100 mV
